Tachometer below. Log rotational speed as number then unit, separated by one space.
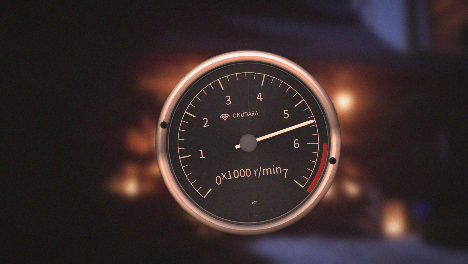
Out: 5500 rpm
